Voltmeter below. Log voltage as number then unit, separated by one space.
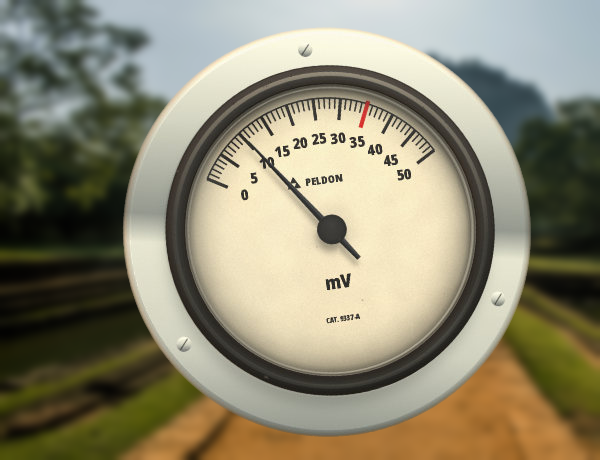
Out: 10 mV
